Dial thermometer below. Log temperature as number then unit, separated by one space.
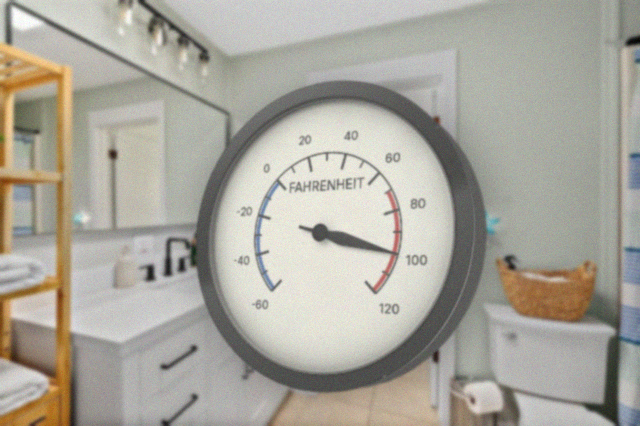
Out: 100 °F
